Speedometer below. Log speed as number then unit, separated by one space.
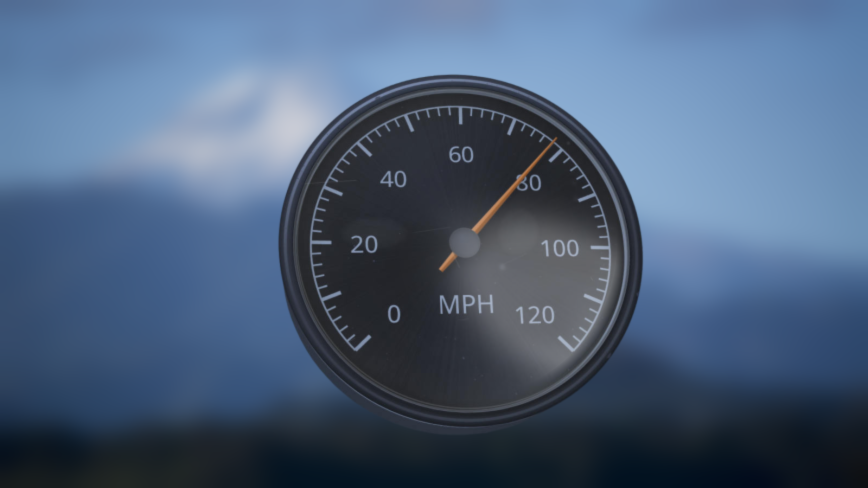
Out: 78 mph
